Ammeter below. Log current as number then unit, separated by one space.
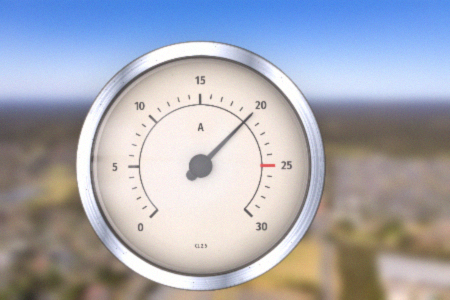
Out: 20 A
